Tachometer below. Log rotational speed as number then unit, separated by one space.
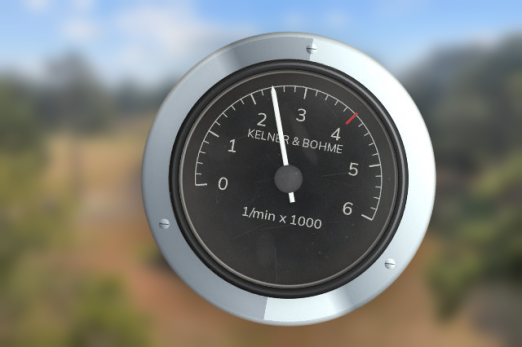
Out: 2400 rpm
